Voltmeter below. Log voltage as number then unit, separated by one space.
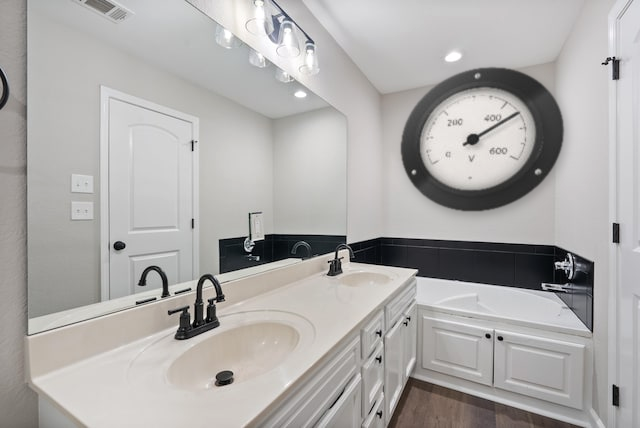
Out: 450 V
